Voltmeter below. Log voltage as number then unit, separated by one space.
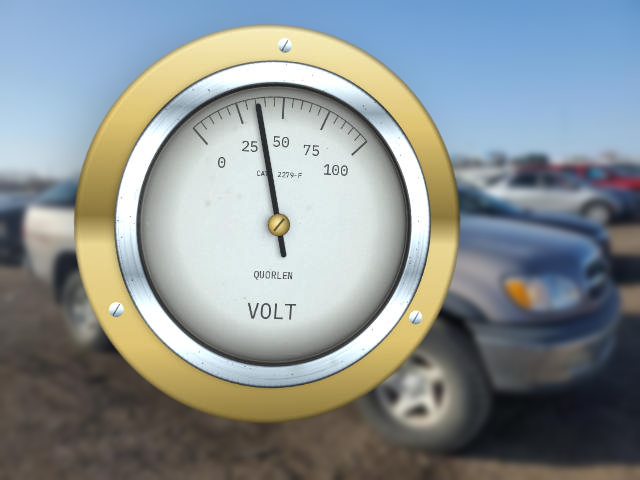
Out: 35 V
